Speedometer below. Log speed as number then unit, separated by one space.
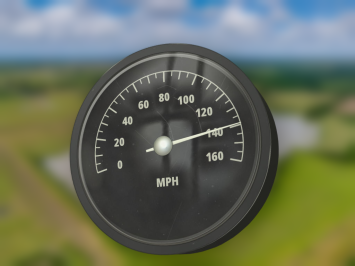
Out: 140 mph
